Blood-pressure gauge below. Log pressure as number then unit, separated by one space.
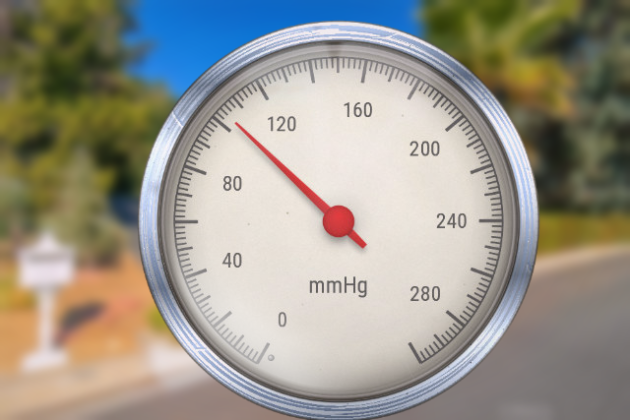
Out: 104 mmHg
